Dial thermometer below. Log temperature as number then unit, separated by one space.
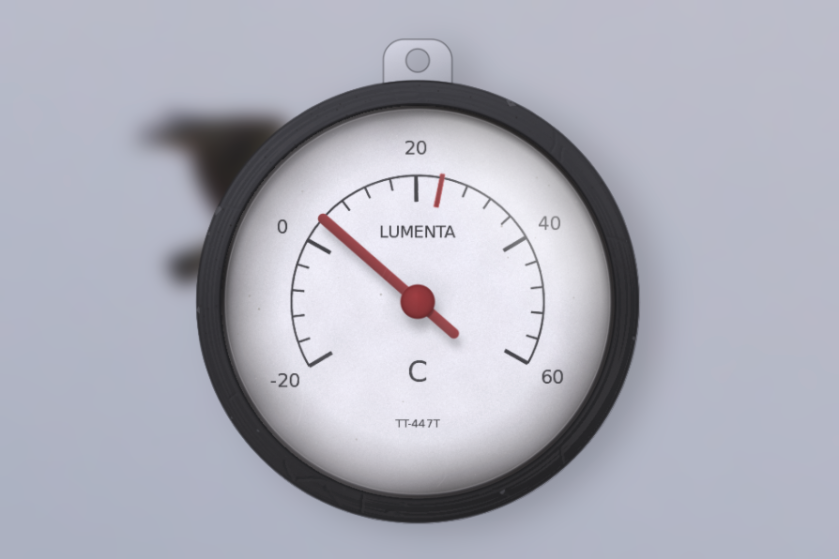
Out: 4 °C
